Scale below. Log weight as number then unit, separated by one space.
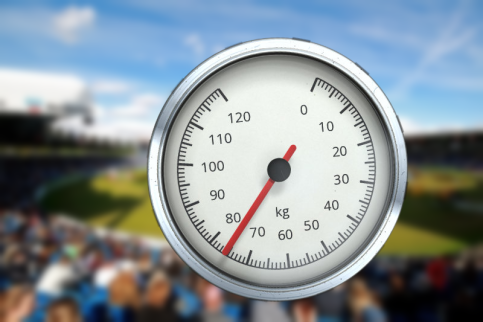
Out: 76 kg
